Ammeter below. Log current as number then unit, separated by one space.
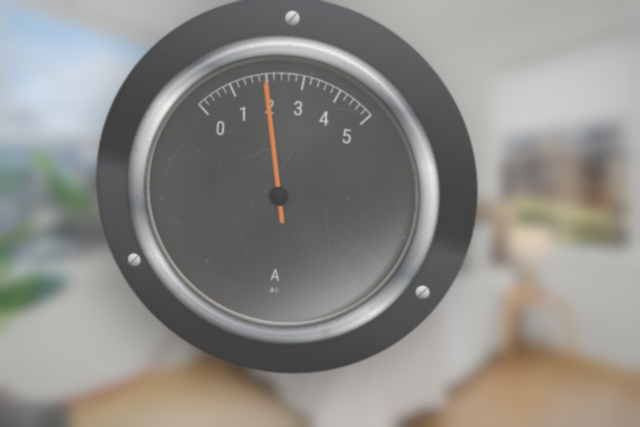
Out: 2 A
